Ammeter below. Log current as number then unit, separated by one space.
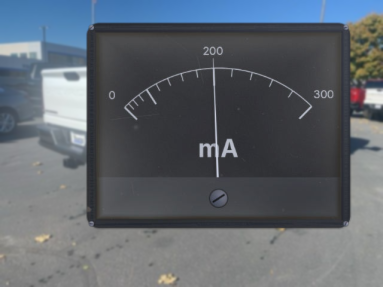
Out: 200 mA
